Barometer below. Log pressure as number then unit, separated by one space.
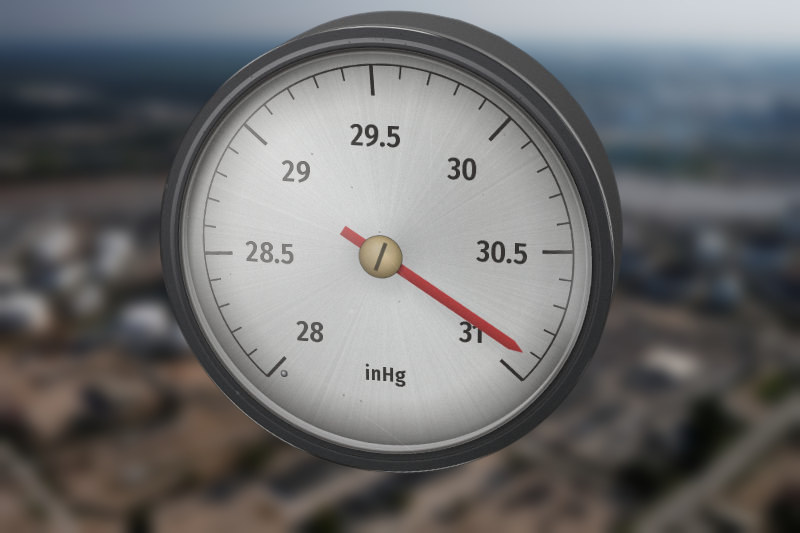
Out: 30.9 inHg
